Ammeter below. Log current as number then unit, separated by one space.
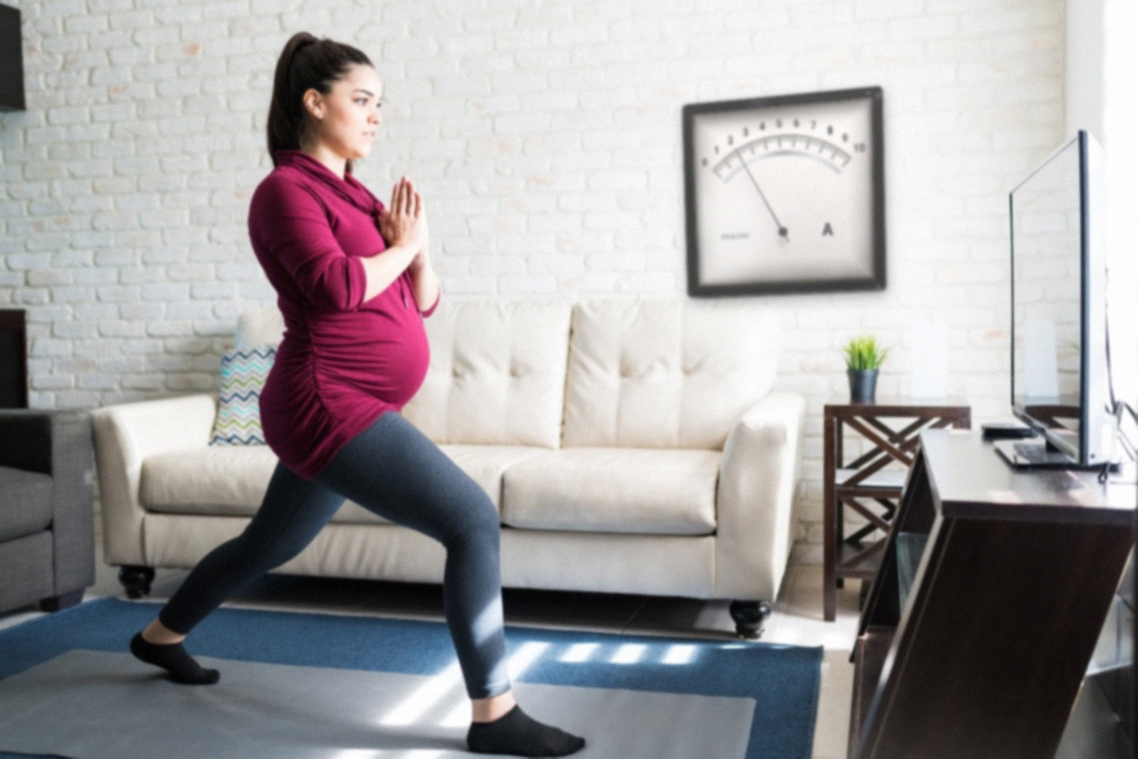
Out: 2 A
